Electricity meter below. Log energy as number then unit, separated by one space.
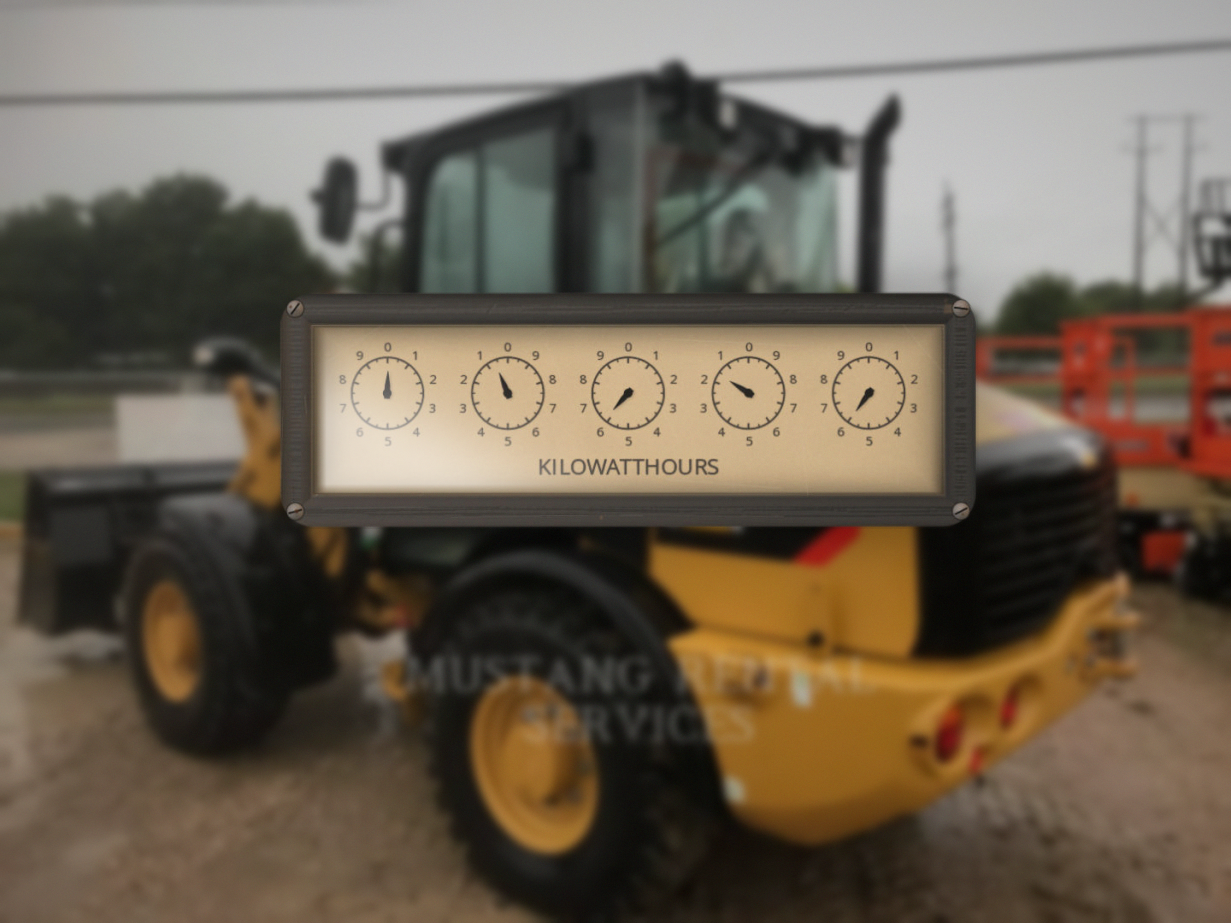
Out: 616 kWh
